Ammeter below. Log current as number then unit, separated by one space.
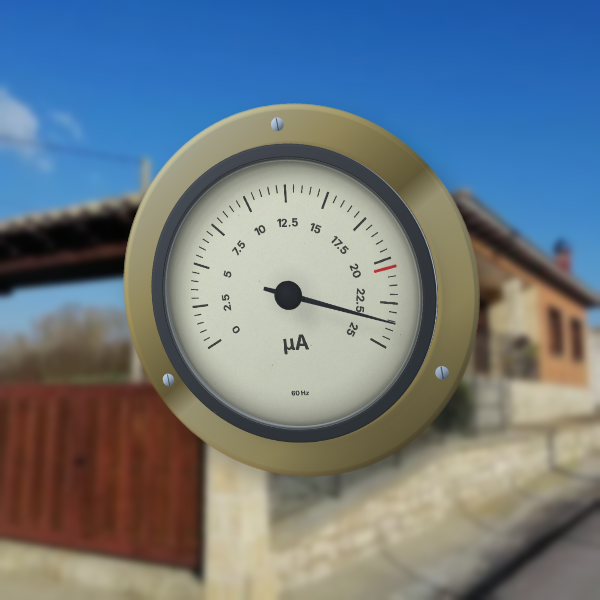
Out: 23.5 µA
